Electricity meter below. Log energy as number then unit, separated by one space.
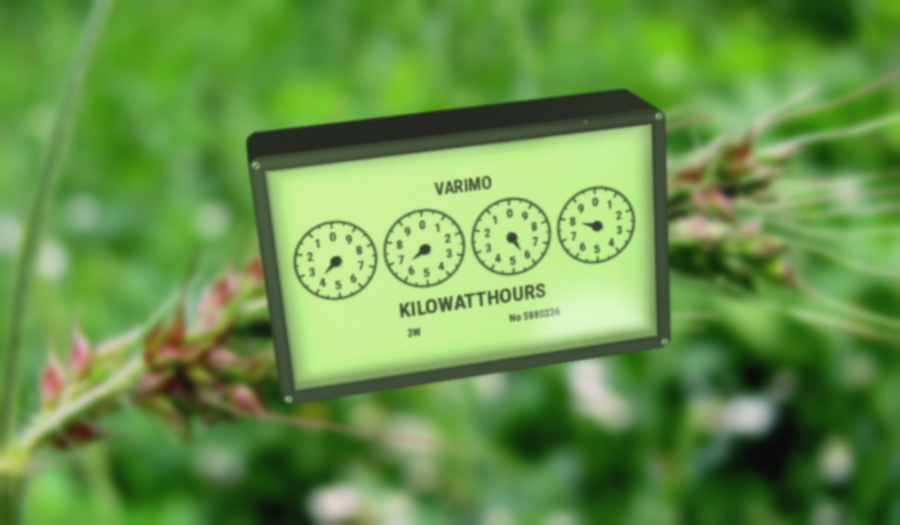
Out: 3658 kWh
